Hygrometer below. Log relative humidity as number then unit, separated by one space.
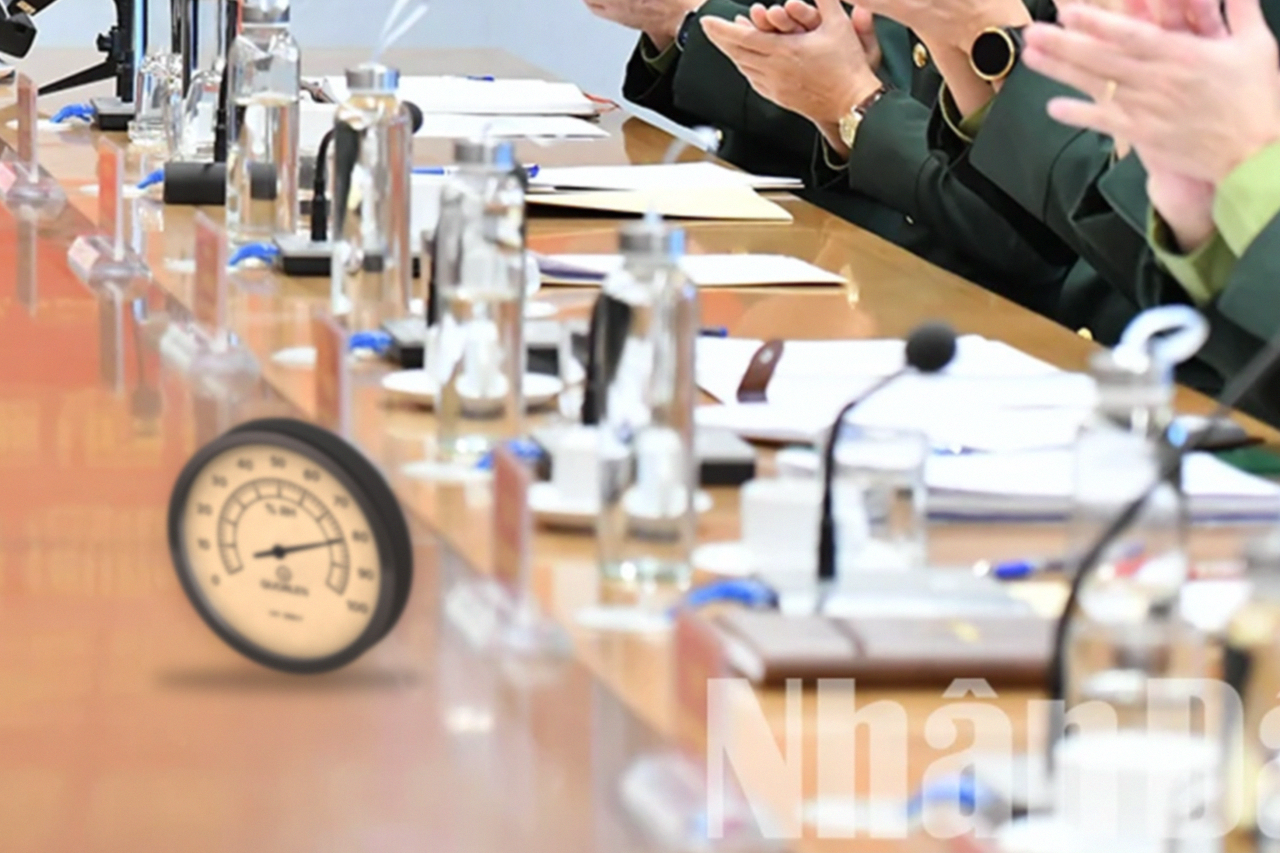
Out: 80 %
